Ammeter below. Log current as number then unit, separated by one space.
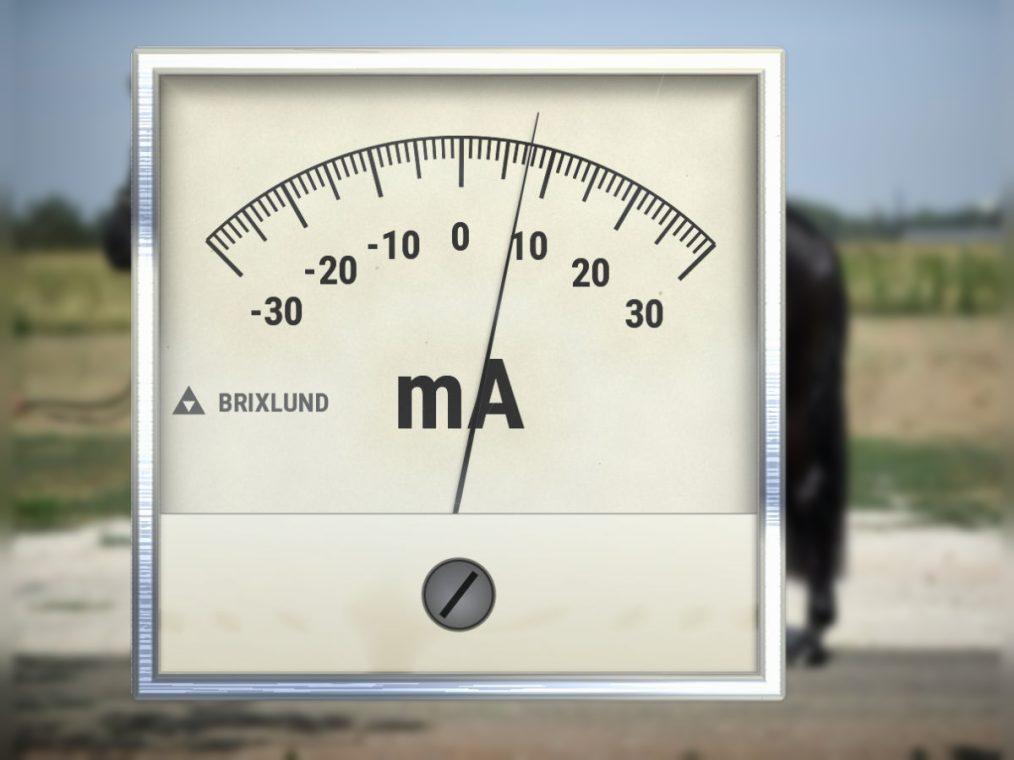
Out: 7.5 mA
